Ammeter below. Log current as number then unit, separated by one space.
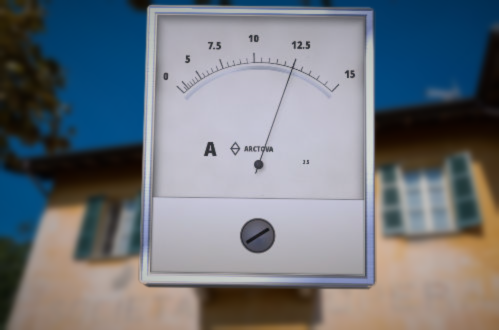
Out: 12.5 A
